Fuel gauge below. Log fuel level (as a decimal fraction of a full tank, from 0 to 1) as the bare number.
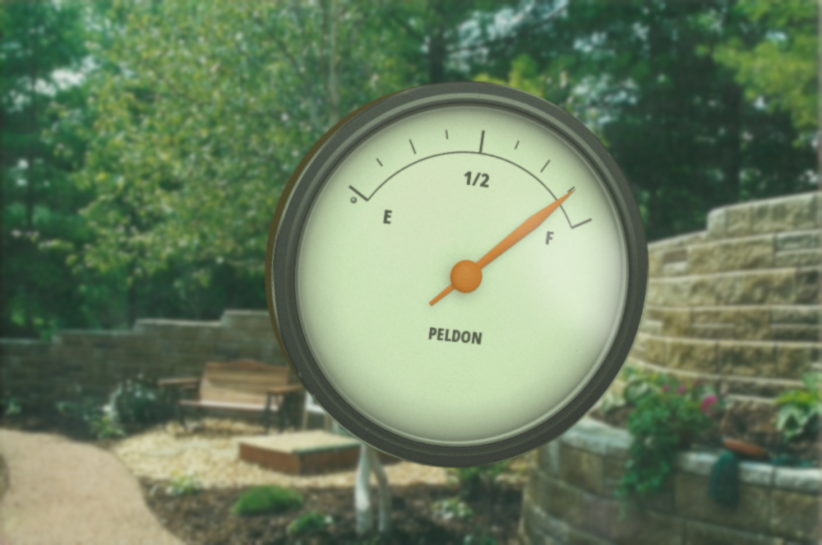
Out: 0.875
